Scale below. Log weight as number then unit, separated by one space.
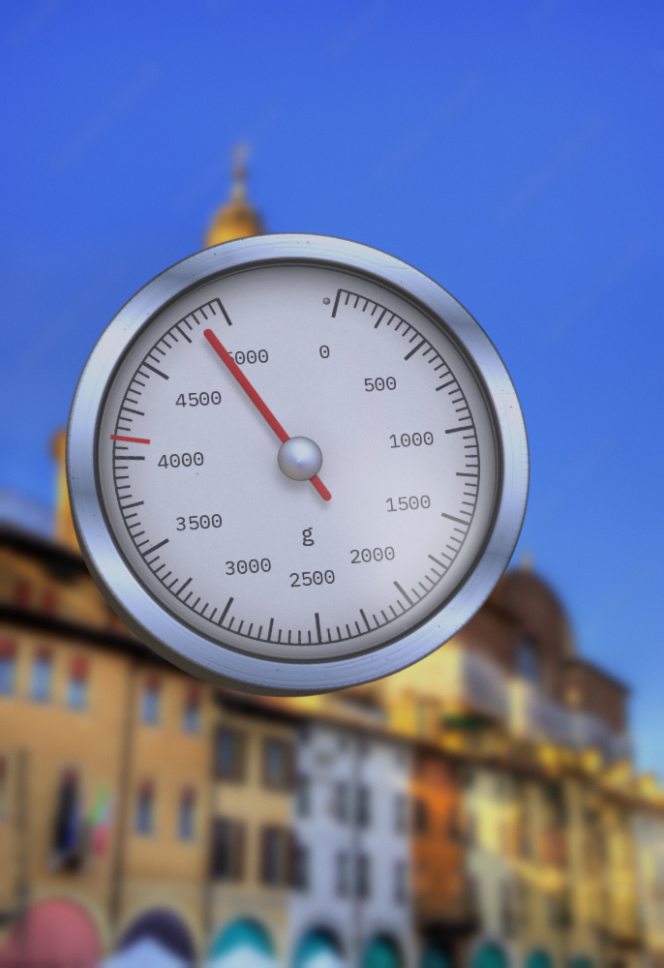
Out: 4850 g
